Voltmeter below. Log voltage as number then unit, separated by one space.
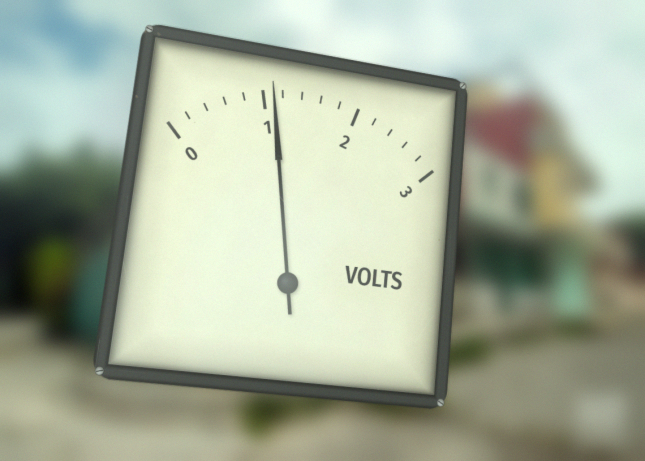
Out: 1.1 V
